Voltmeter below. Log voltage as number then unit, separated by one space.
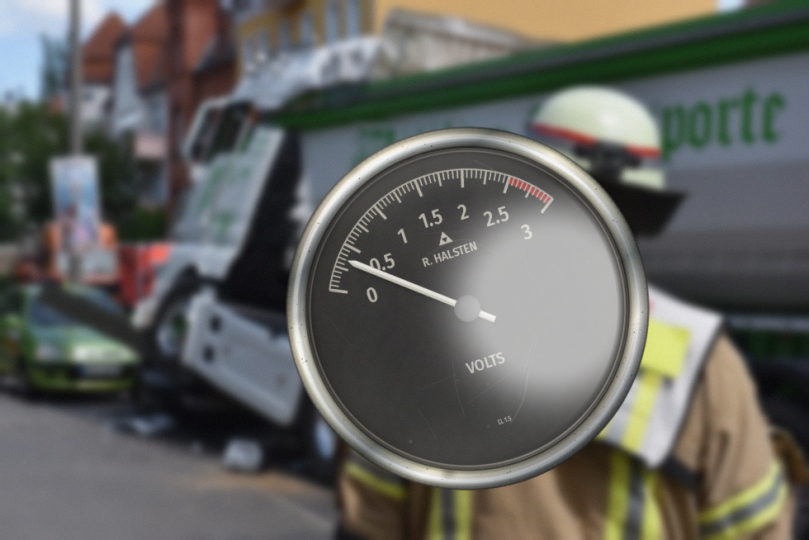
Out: 0.35 V
